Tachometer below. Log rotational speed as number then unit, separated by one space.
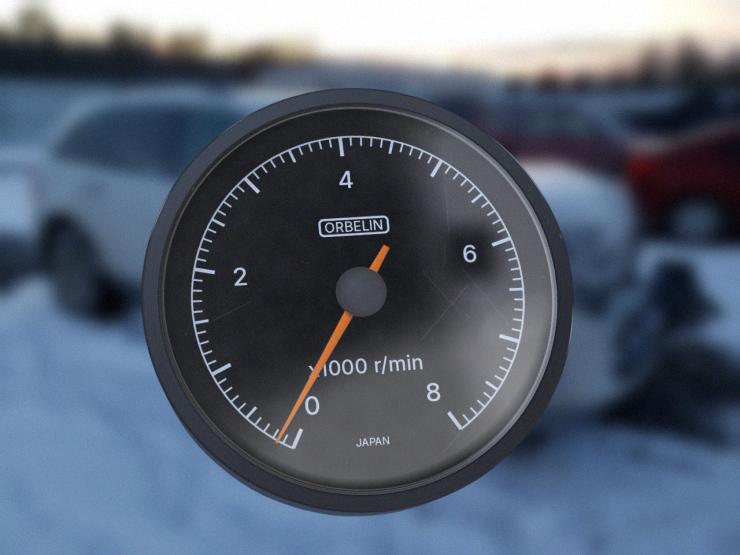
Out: 150 rpm
